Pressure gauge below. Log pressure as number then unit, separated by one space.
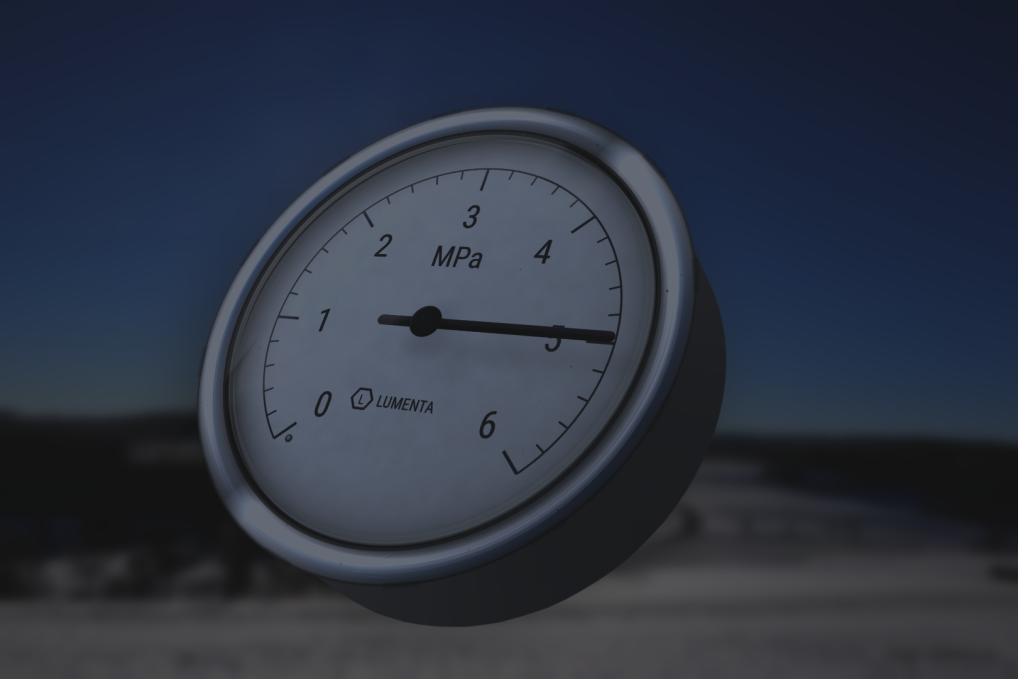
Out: 5 MPa
